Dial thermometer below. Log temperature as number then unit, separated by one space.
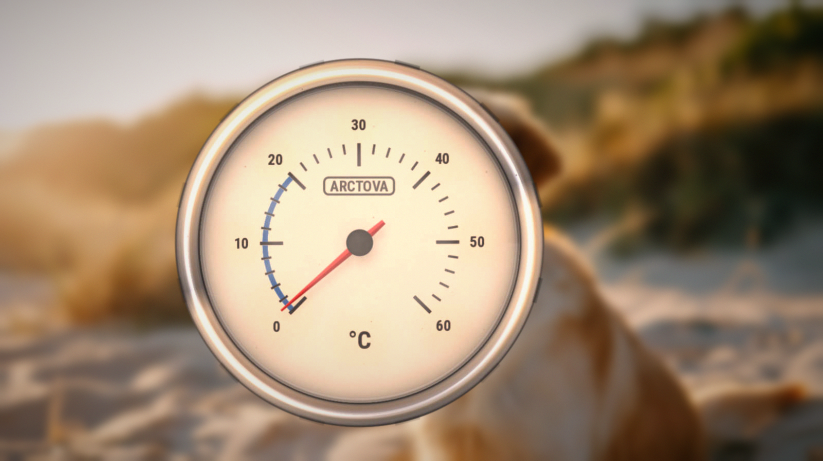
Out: 1 °C
